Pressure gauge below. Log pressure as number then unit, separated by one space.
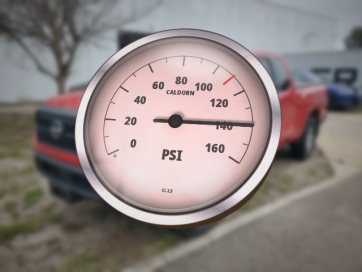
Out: 140 psi
